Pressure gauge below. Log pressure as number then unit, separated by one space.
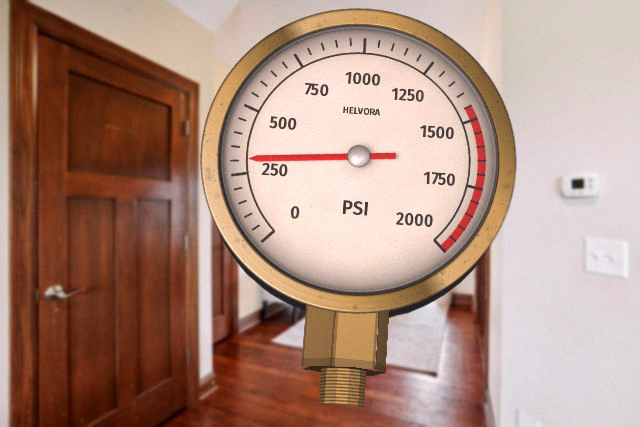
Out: 300 psi
